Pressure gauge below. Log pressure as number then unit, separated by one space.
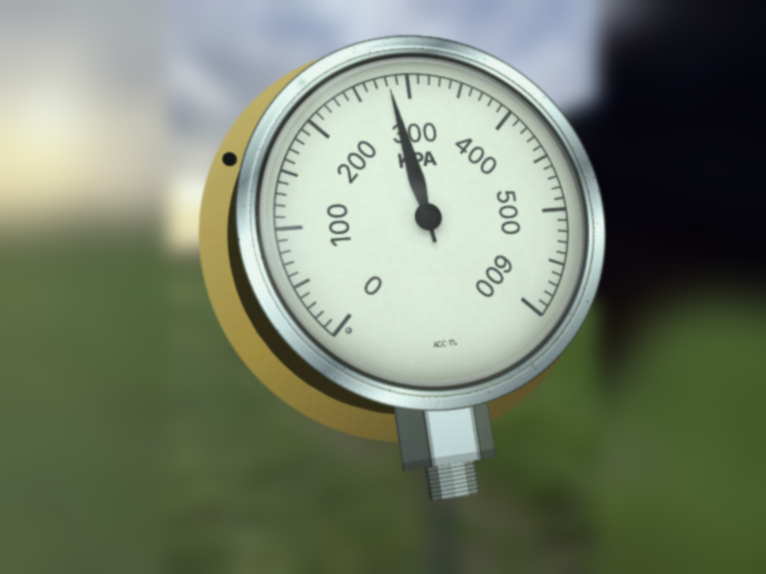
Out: 280 kPa
